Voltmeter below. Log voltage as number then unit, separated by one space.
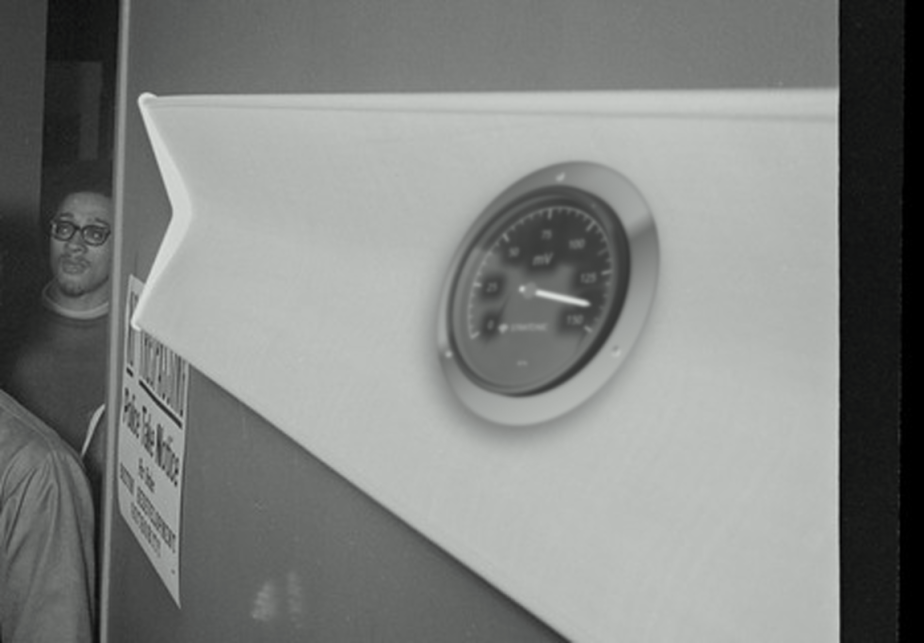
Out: 140 mV
